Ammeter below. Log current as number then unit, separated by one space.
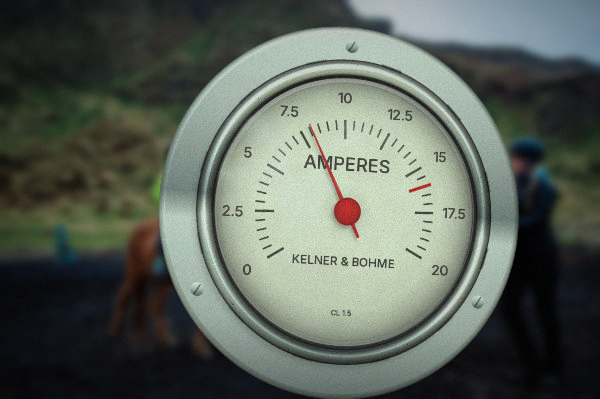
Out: 8 A
